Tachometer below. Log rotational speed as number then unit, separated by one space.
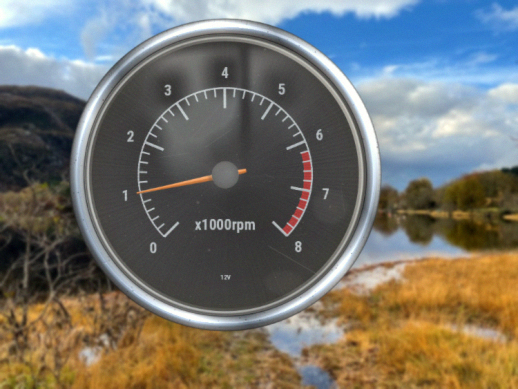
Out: 1000 rpm
